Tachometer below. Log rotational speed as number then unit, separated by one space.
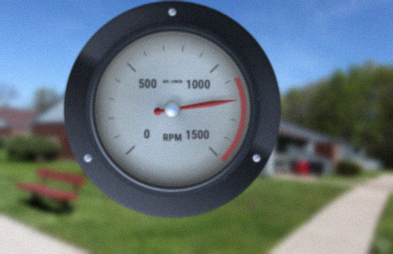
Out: 1200 rpm
